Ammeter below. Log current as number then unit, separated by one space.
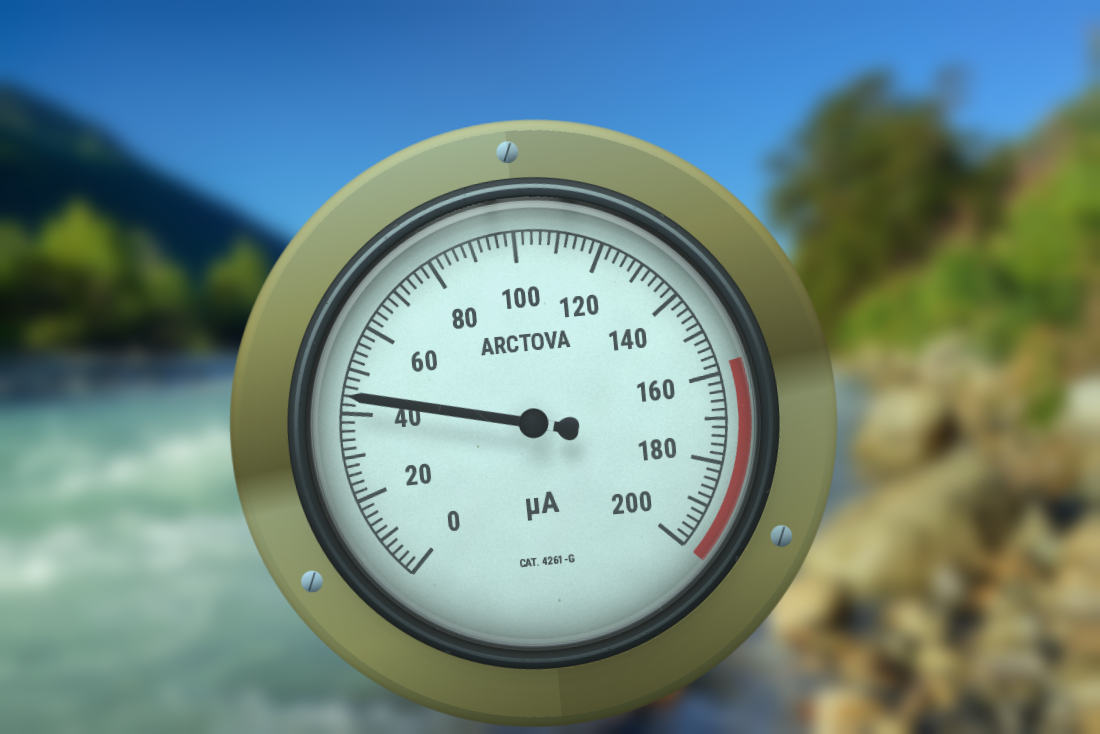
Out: 44 µA
